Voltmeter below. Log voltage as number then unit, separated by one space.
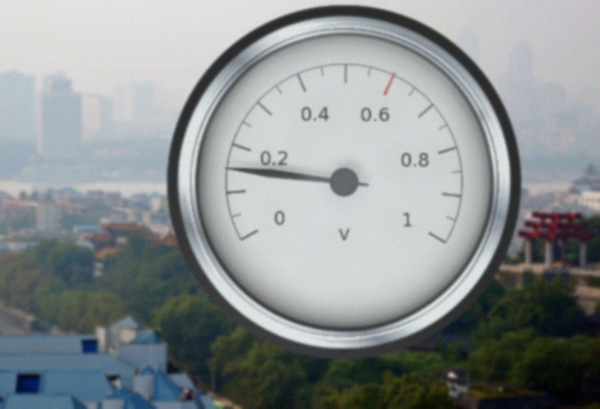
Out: 0.15 V
